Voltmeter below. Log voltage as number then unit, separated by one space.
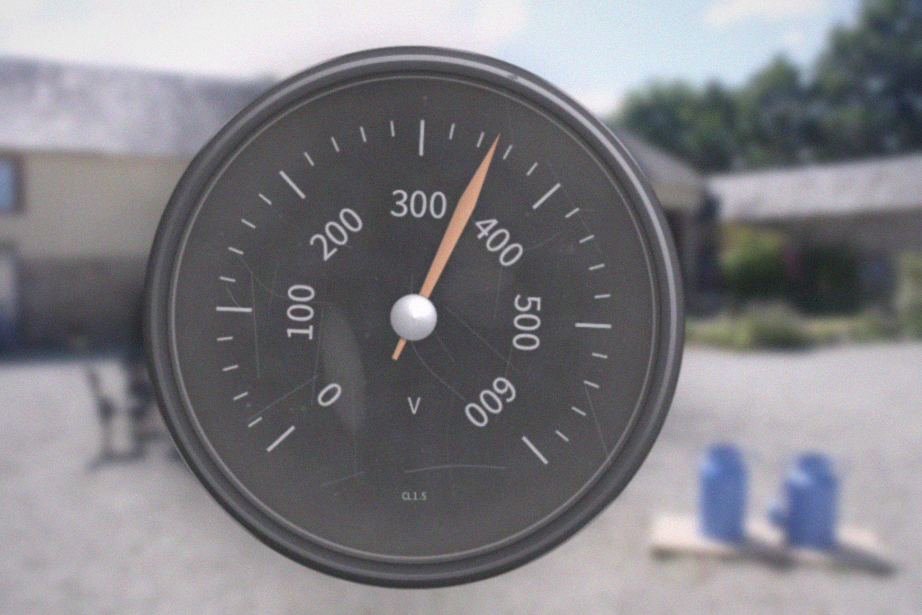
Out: 350 V
